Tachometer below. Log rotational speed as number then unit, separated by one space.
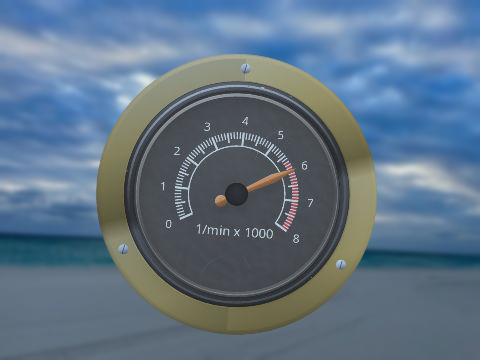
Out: 6000 rpm
